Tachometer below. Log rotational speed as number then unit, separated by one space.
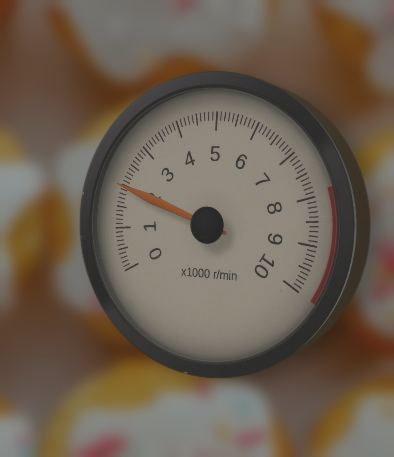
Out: 2000 rpm
